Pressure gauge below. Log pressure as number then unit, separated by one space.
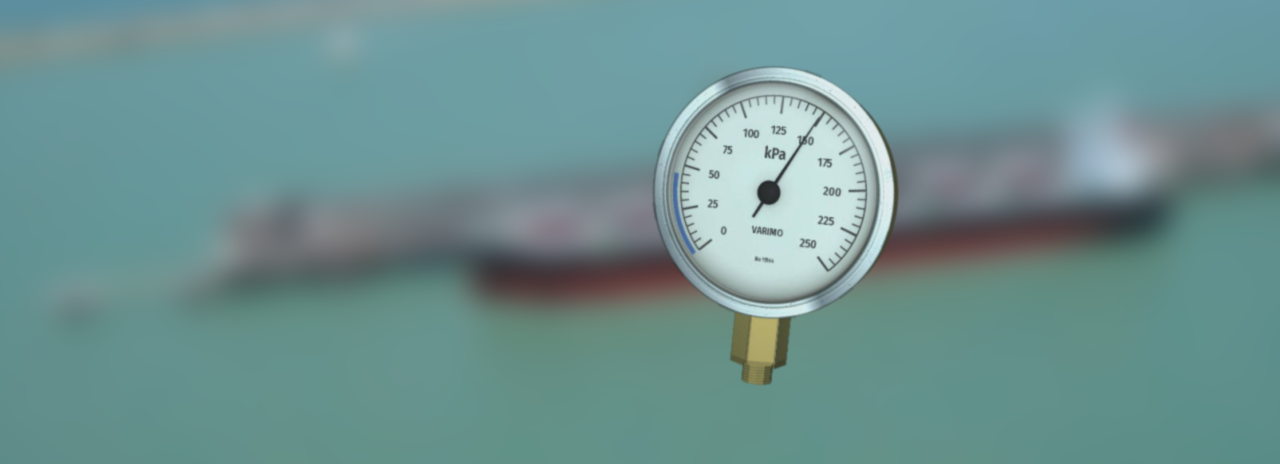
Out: 150 kPa
